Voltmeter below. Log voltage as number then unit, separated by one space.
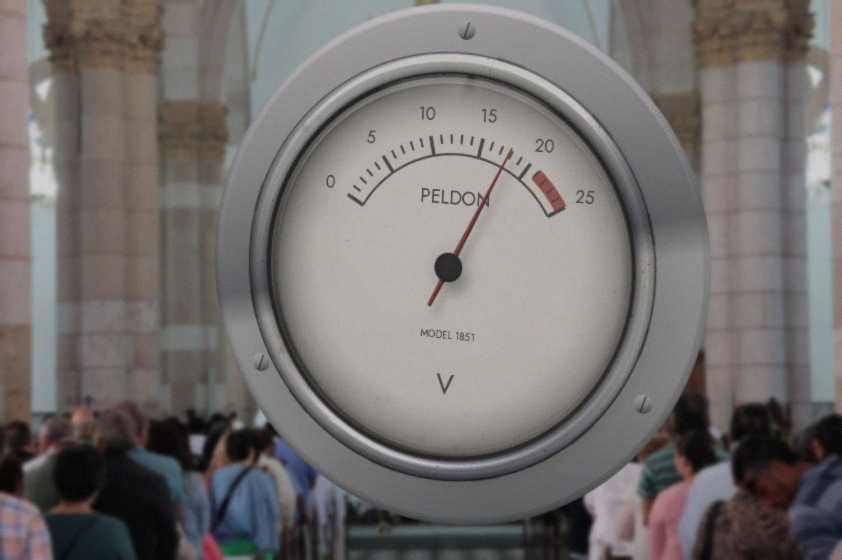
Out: 18 V
